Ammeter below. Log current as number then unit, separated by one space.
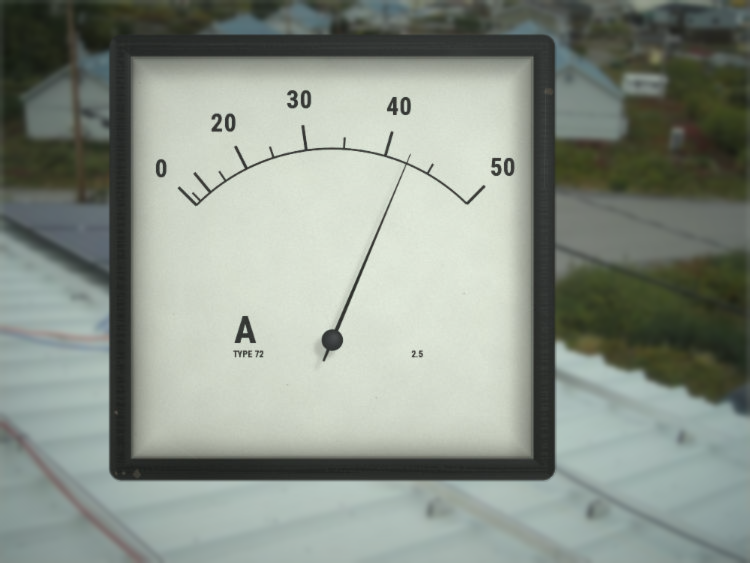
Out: 42.5 A
